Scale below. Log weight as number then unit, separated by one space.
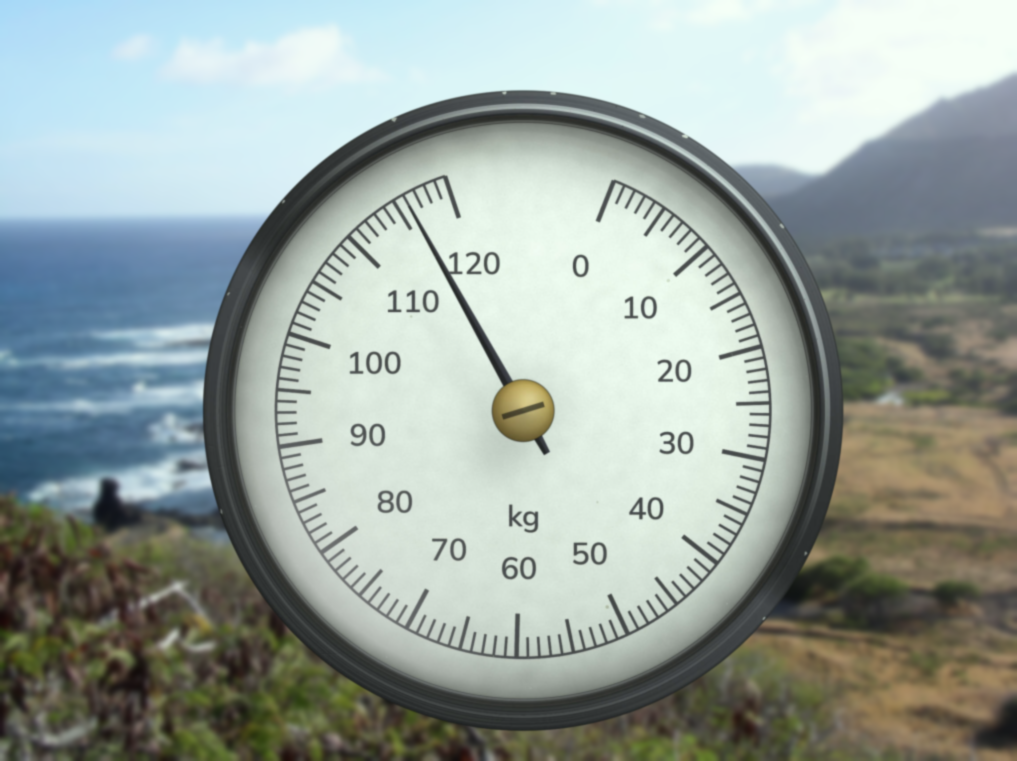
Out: 116 kg
